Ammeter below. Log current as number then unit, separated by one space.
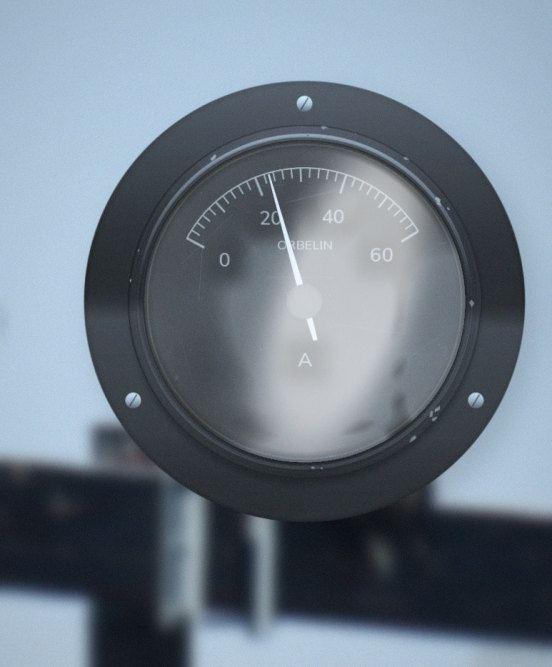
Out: 23 A
